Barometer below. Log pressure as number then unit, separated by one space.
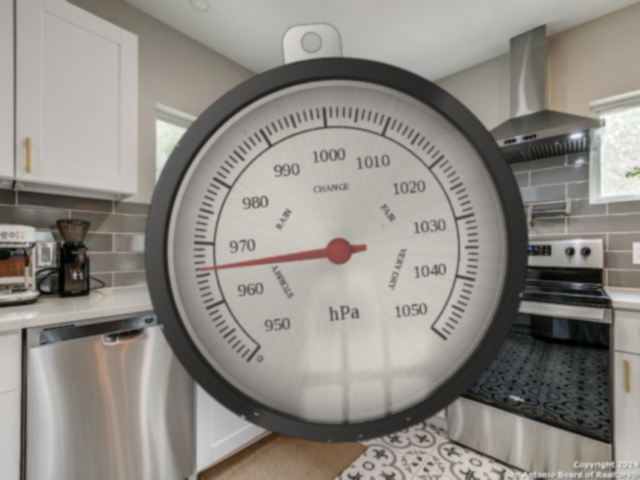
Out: 966 hPa
